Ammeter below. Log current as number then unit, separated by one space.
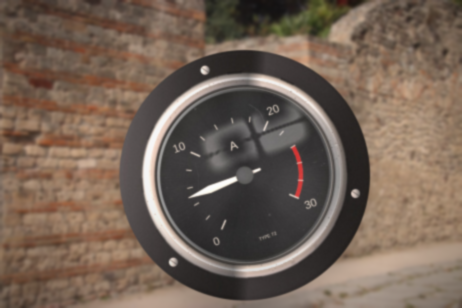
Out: 5 A
